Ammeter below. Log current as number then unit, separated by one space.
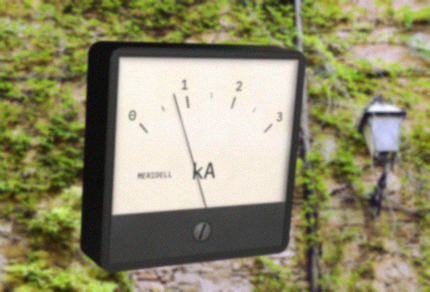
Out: 0.75 kA
